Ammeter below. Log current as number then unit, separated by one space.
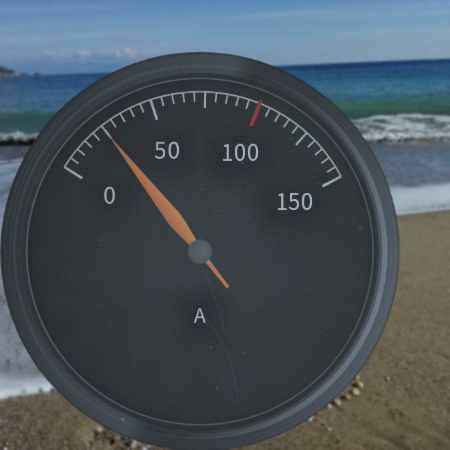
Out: 25 A
